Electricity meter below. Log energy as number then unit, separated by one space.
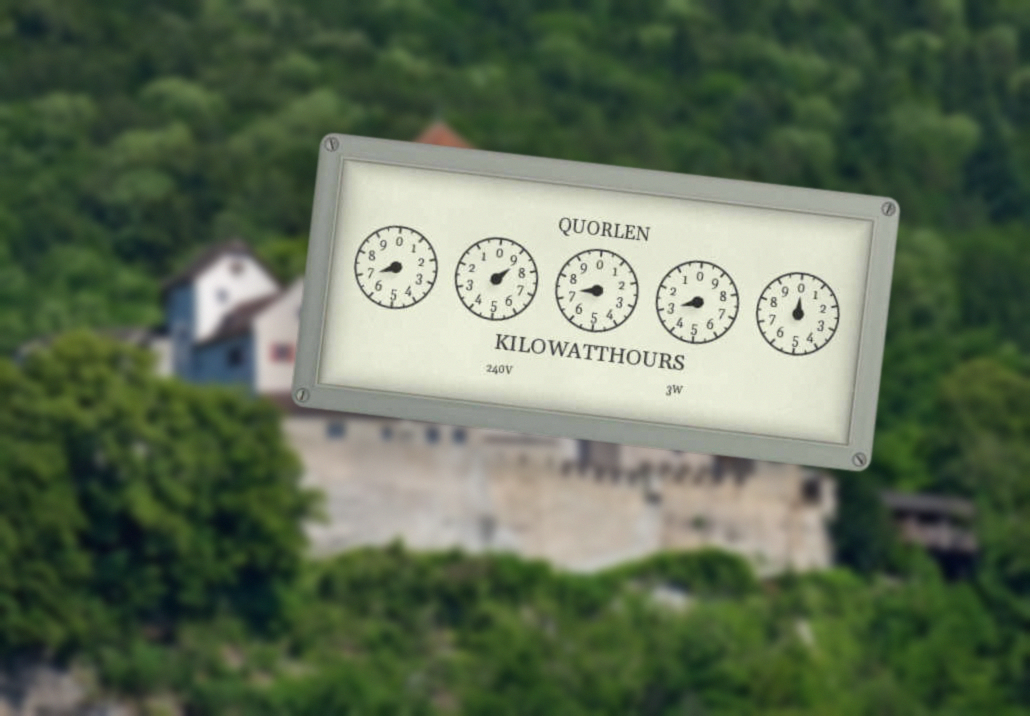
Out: 68730 kWh
